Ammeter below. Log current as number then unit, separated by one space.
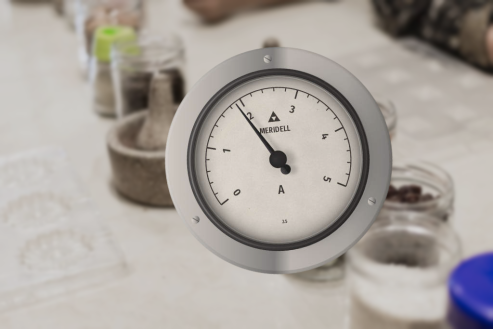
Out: 1.9 A
